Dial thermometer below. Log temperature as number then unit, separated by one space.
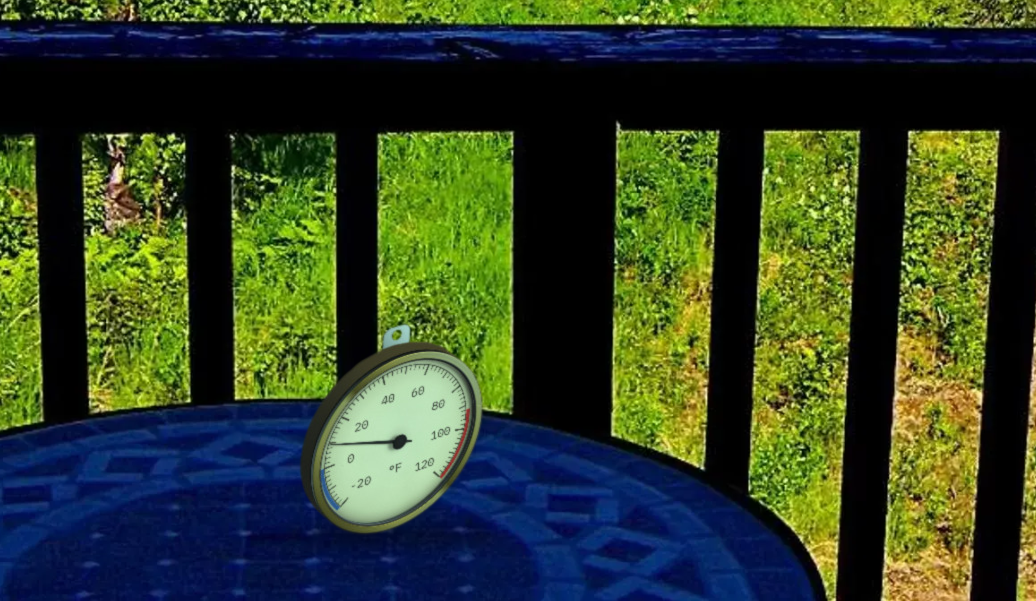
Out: 10 °F
